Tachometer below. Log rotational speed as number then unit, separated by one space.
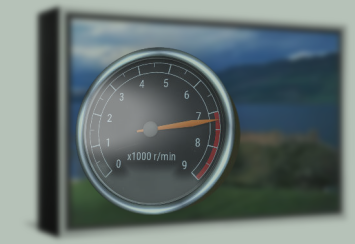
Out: 7250 rpm
